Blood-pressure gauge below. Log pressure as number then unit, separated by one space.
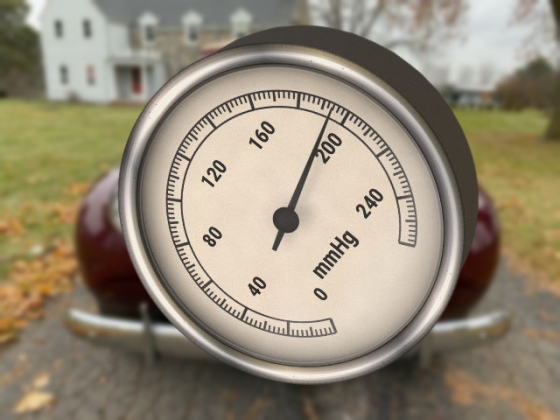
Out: 194 mmHg
